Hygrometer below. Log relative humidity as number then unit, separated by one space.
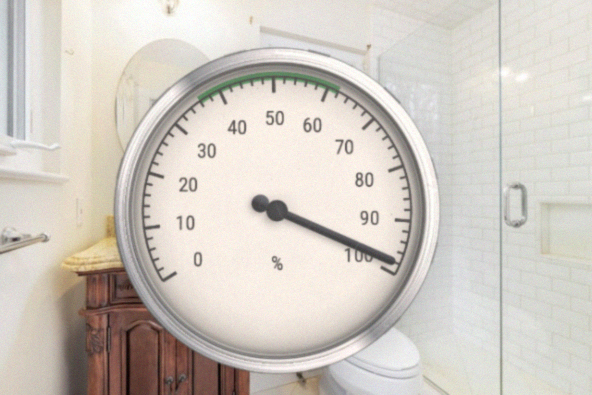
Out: 98 %
